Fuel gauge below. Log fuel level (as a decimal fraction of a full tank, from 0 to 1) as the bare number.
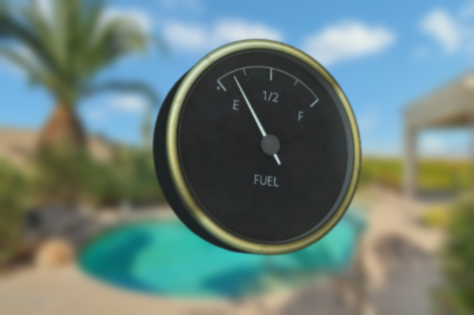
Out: 0.125
